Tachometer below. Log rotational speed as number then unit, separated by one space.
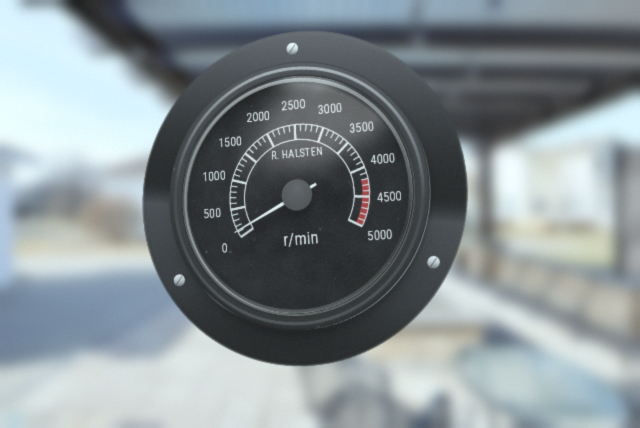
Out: 100 rpm
